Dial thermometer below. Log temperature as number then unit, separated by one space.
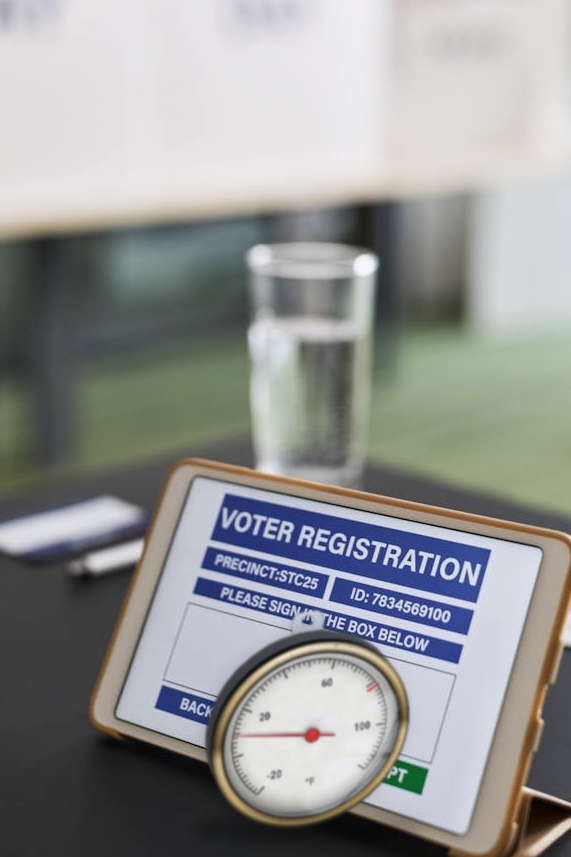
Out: 10 °F
